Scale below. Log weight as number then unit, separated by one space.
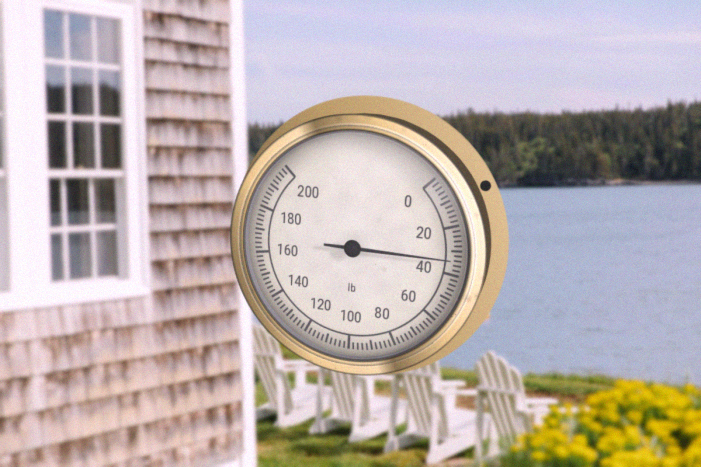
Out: 34 lb
